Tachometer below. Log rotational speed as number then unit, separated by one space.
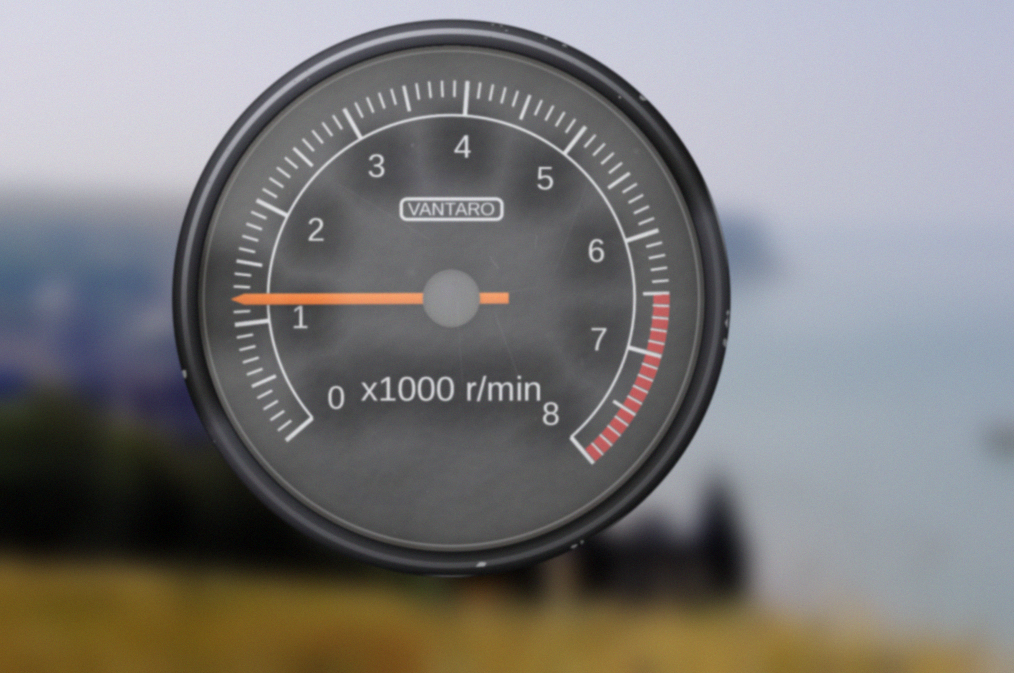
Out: 1200 rpm
